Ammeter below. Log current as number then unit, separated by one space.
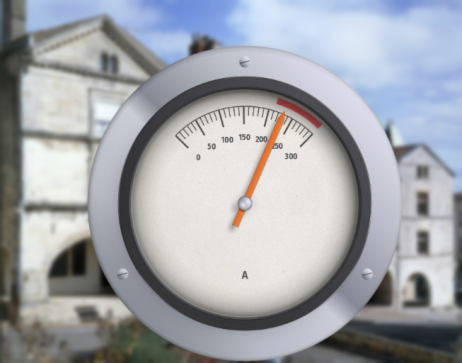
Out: 230 A
